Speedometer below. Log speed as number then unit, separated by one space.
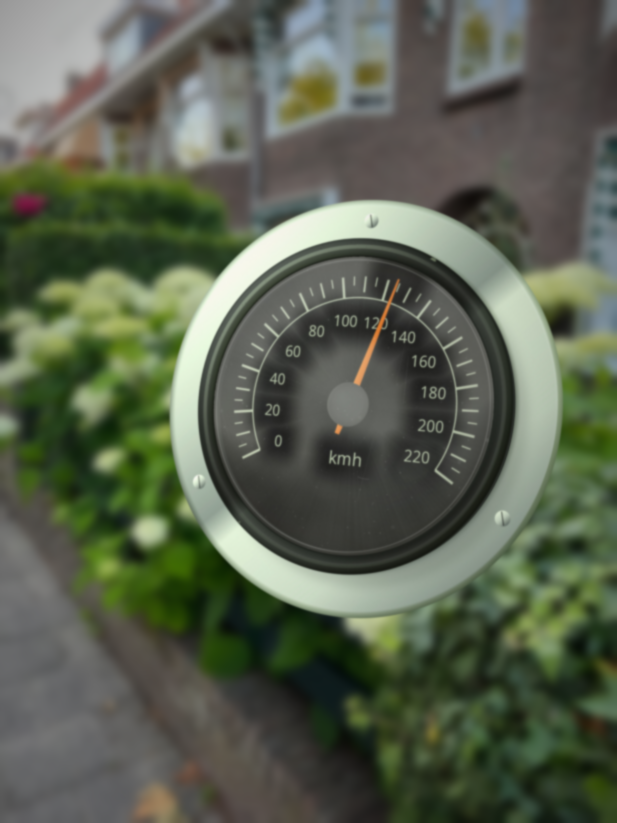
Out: 125 km/h
